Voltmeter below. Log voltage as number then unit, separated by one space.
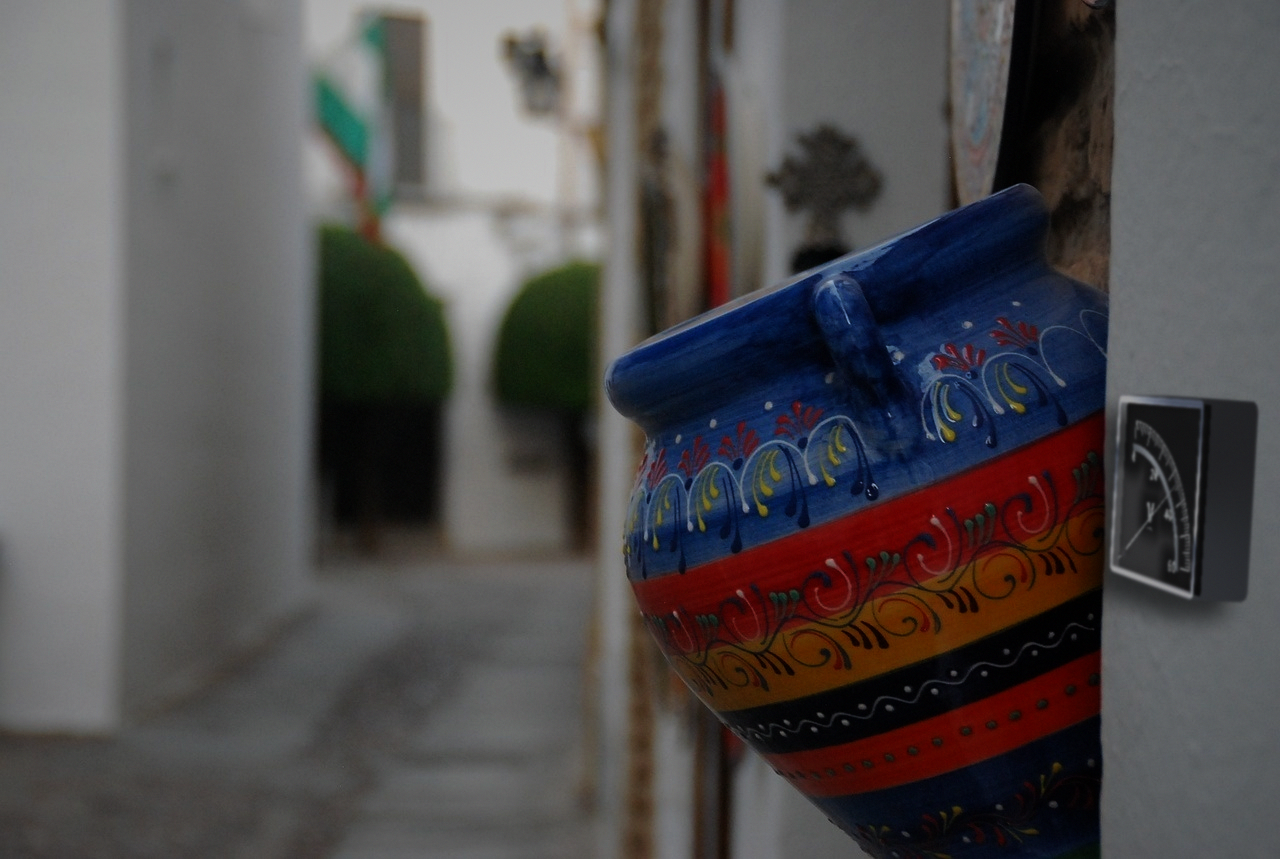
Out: 35 V
